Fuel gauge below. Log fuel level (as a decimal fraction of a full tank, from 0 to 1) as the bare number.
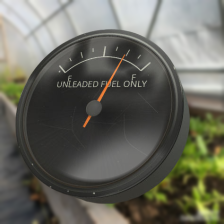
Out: 0.75
